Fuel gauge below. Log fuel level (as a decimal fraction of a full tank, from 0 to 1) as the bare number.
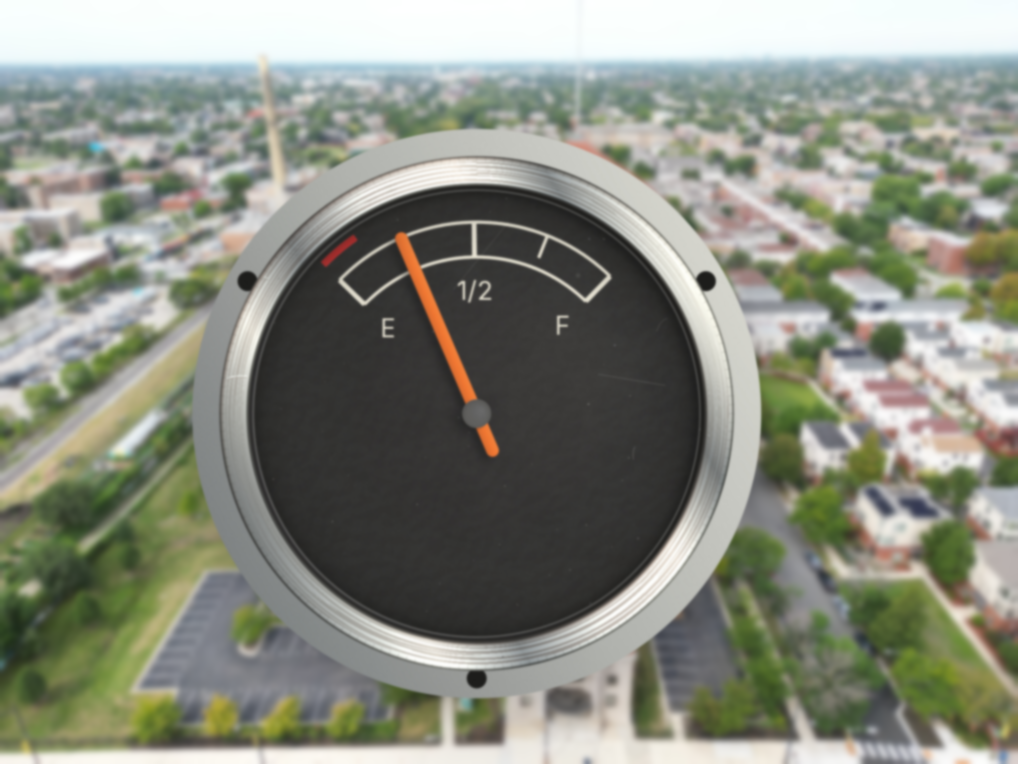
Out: 0.25
